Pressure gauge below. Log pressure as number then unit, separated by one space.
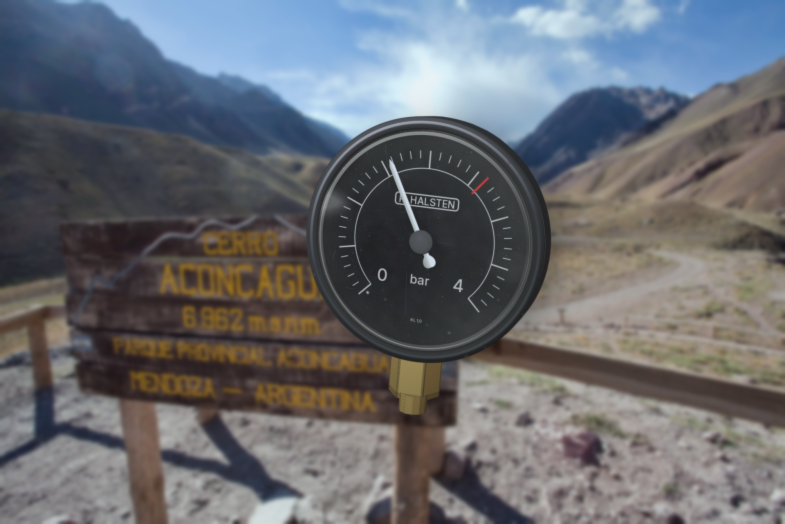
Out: 1.6 bar
